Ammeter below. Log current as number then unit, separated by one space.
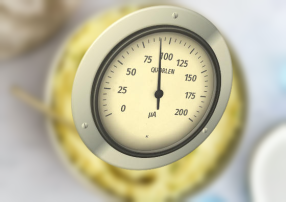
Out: 90 µA
